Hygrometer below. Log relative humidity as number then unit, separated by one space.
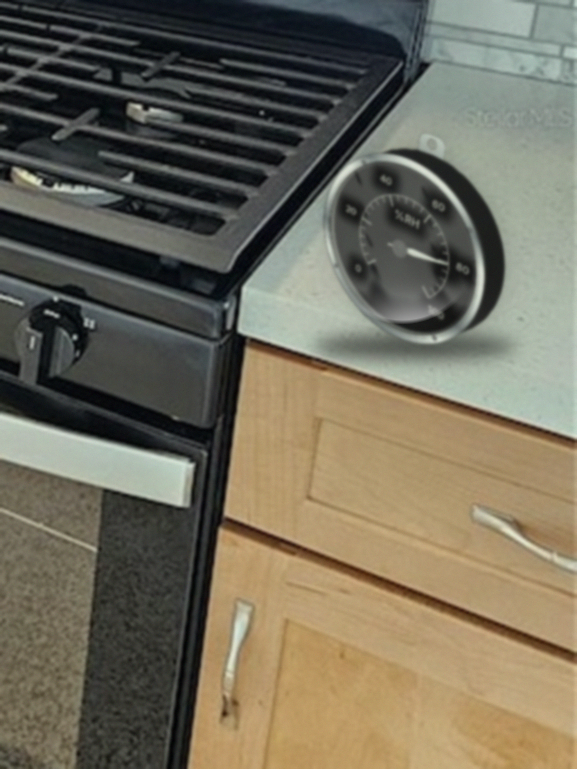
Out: 80 %
